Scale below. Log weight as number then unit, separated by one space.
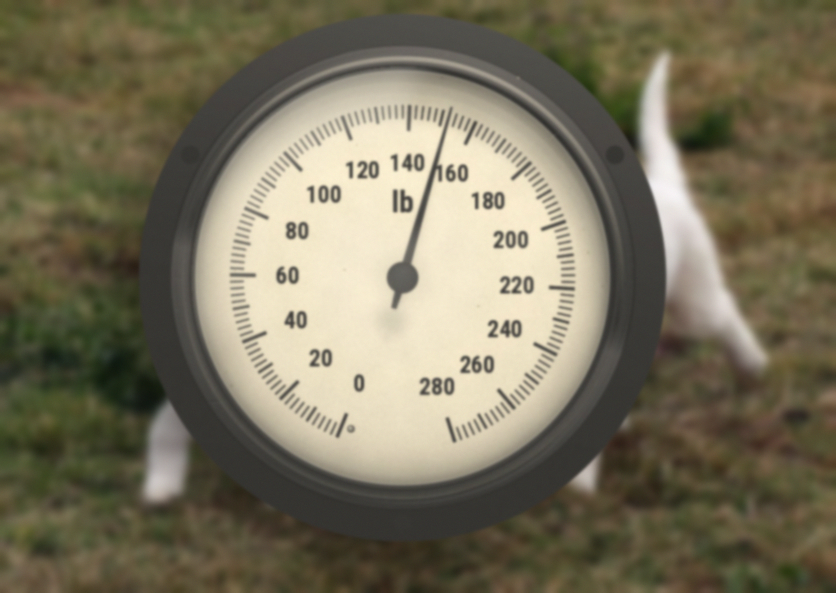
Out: 152 lb
